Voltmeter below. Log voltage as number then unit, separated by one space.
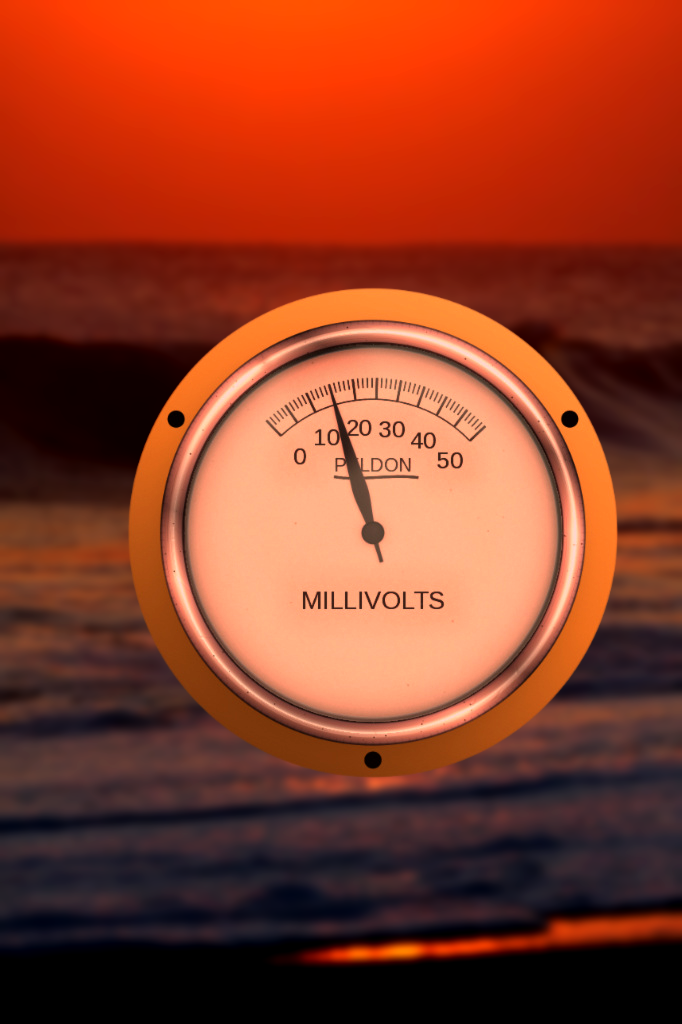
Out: 15 mV
